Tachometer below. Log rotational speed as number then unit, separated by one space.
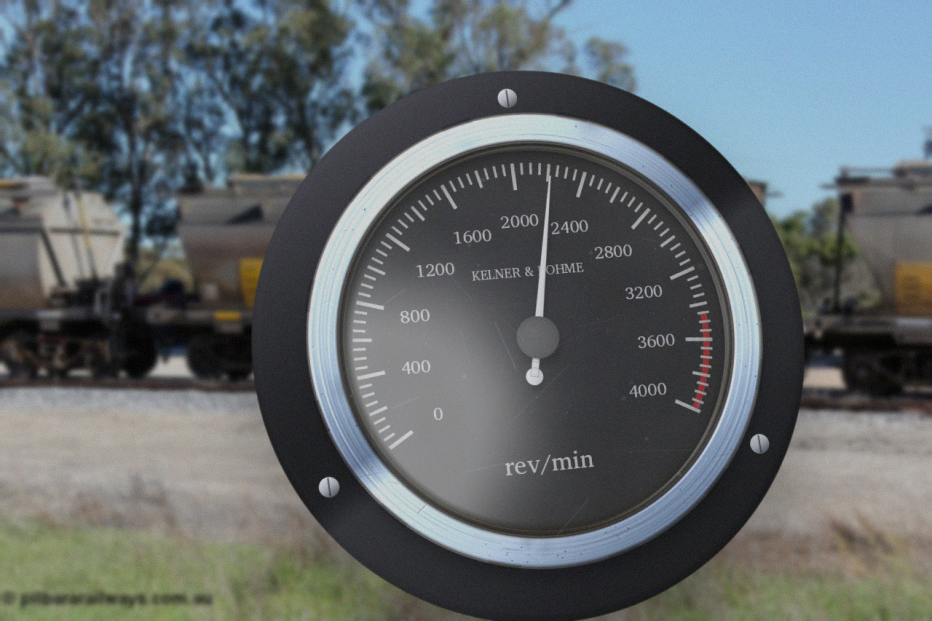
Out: 2200 rpm
